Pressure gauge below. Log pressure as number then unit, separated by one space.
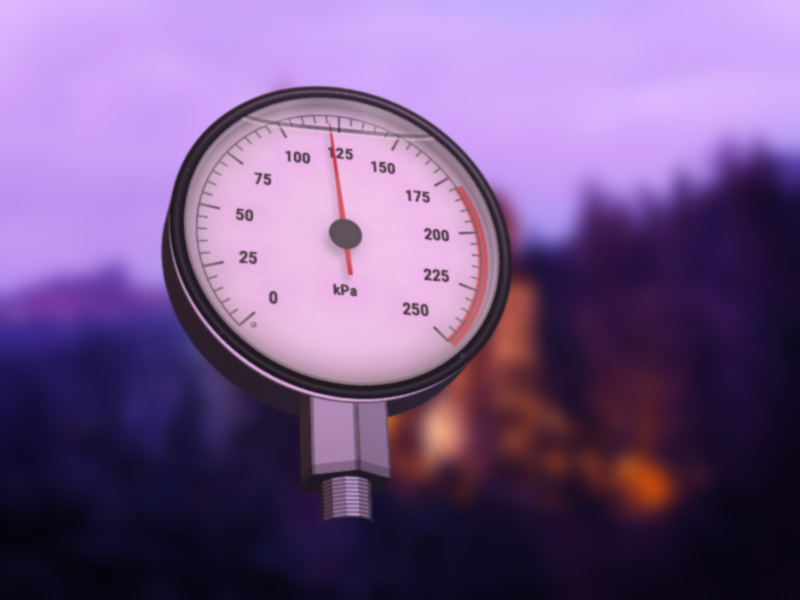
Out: 120 kPa
